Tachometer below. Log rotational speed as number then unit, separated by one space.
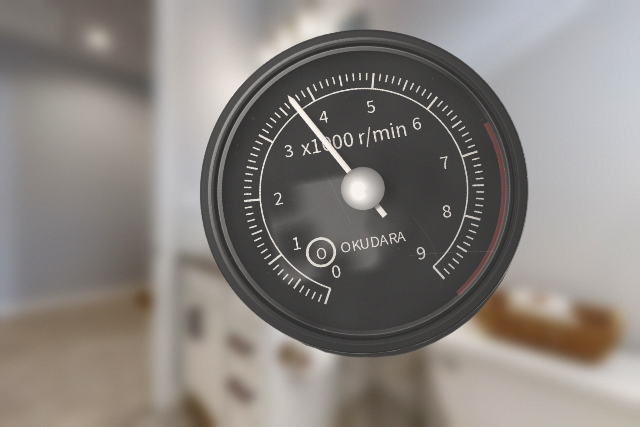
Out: 3700 rpm
